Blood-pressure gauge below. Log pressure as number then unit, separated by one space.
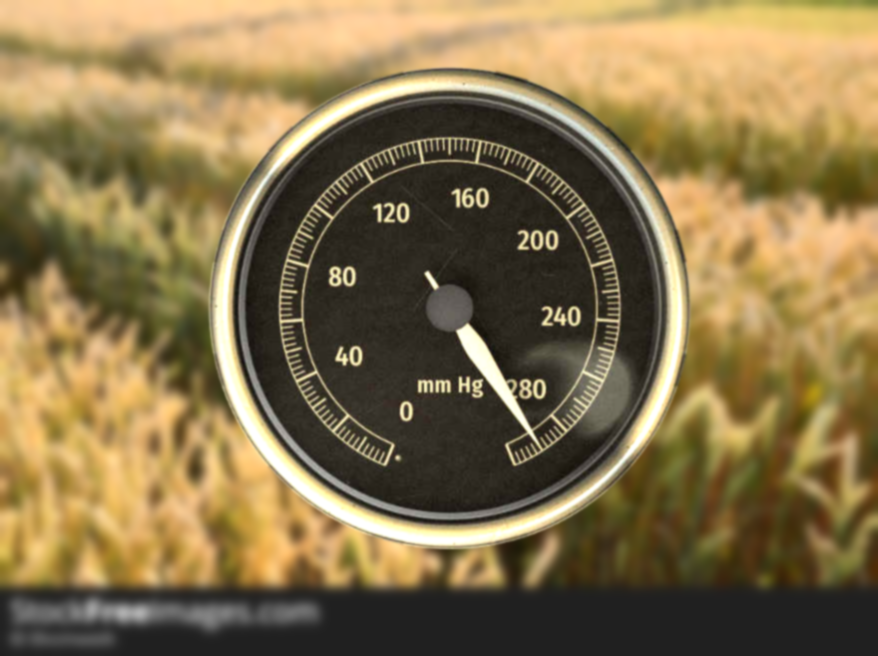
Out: 290 mmHg
